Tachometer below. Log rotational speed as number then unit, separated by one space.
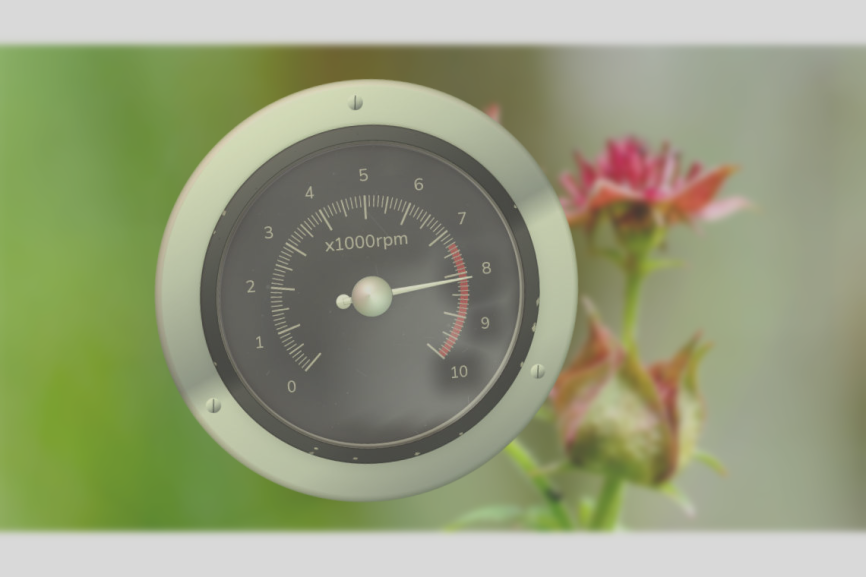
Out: 8100 rpm
